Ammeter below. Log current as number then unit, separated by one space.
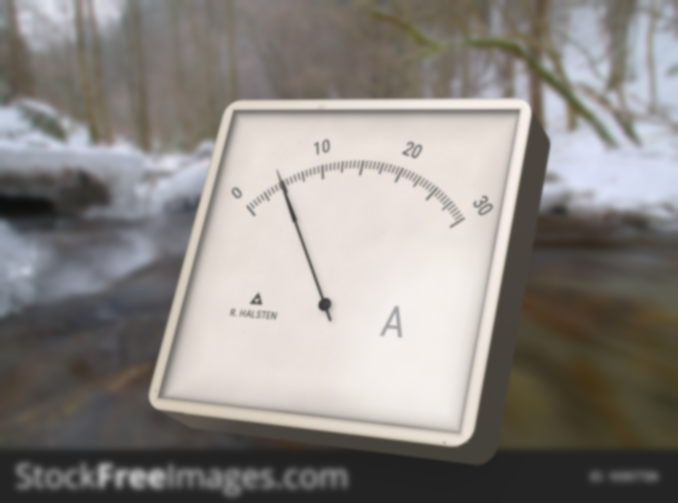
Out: 5 A
